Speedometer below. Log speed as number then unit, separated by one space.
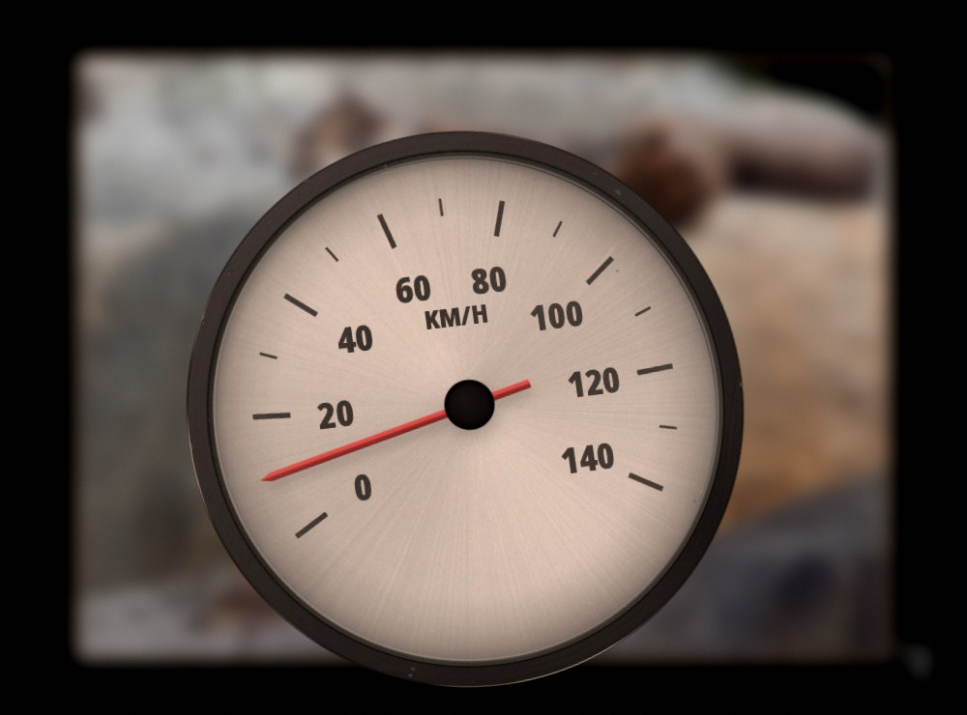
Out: 10 km/h
